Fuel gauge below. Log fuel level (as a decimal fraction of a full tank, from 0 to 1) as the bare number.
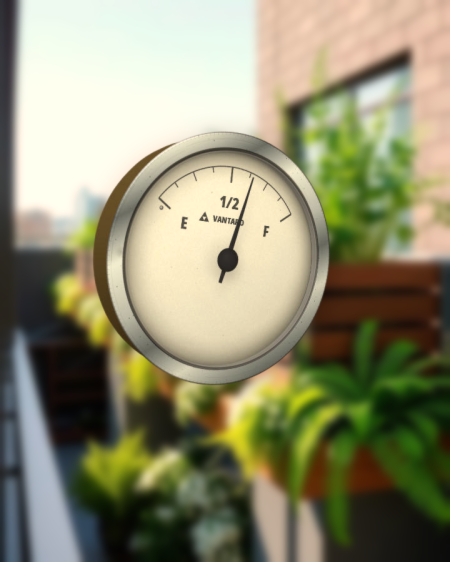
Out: 0.625
